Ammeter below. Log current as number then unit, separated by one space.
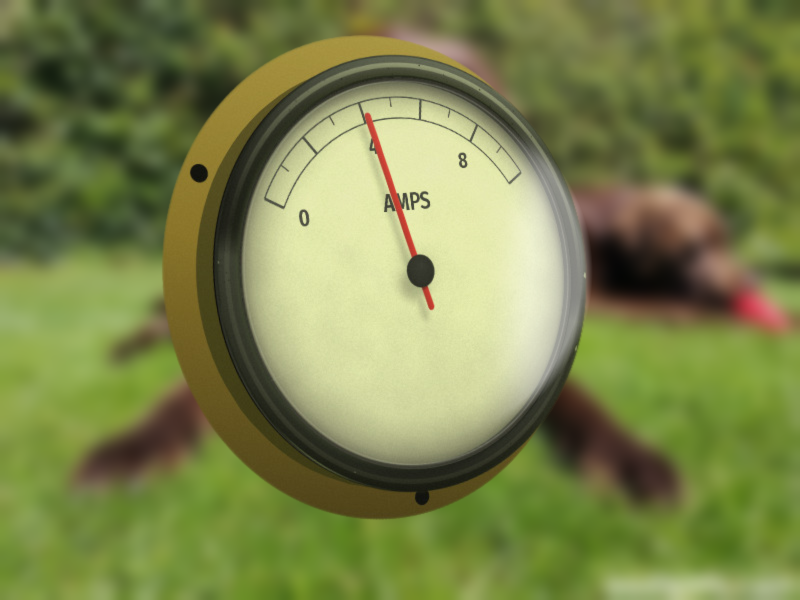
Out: 4 A
